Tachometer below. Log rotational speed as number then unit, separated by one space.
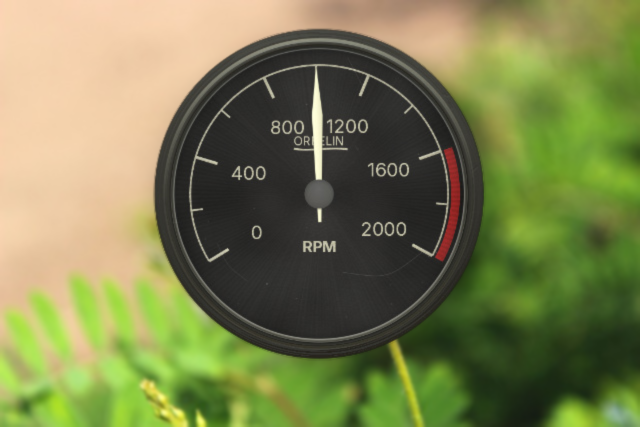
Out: 1000 rpm
